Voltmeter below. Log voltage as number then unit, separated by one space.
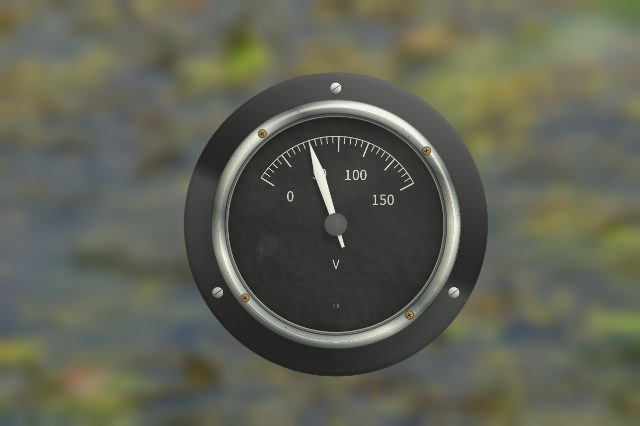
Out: 50 V
